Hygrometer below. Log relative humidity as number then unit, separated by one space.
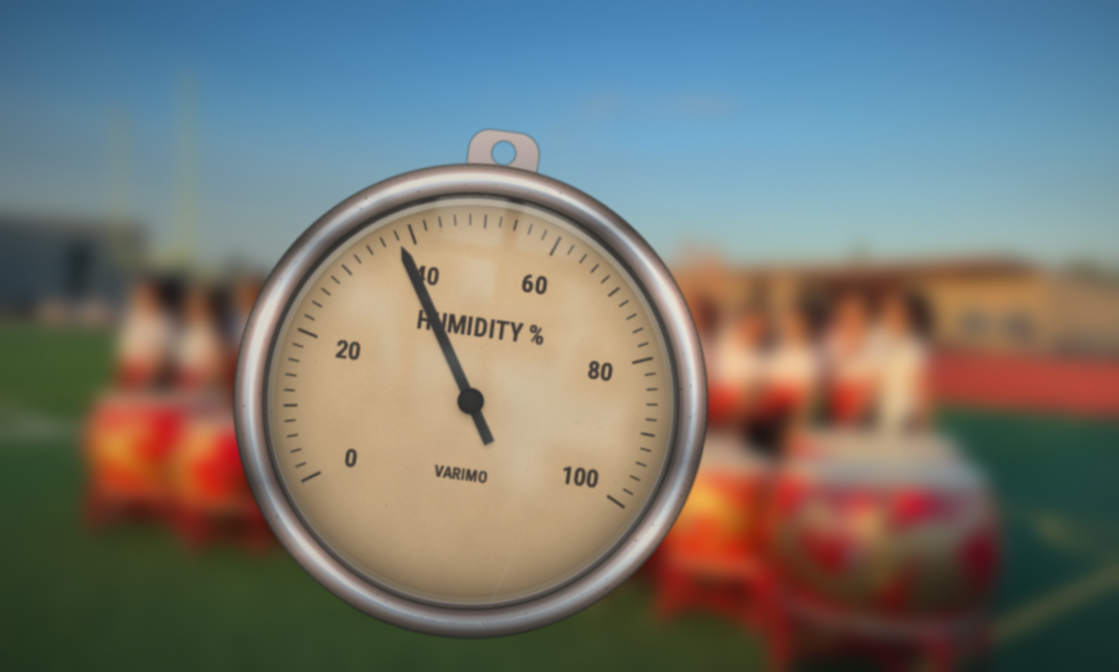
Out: 38 %
